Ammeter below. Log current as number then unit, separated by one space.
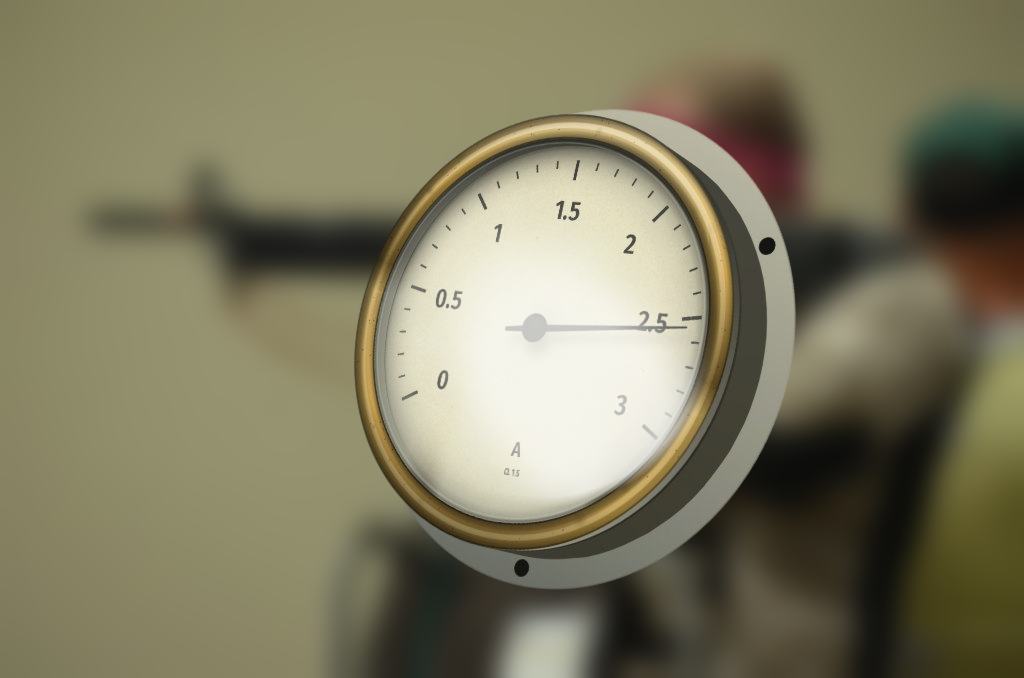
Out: 2.55 A
